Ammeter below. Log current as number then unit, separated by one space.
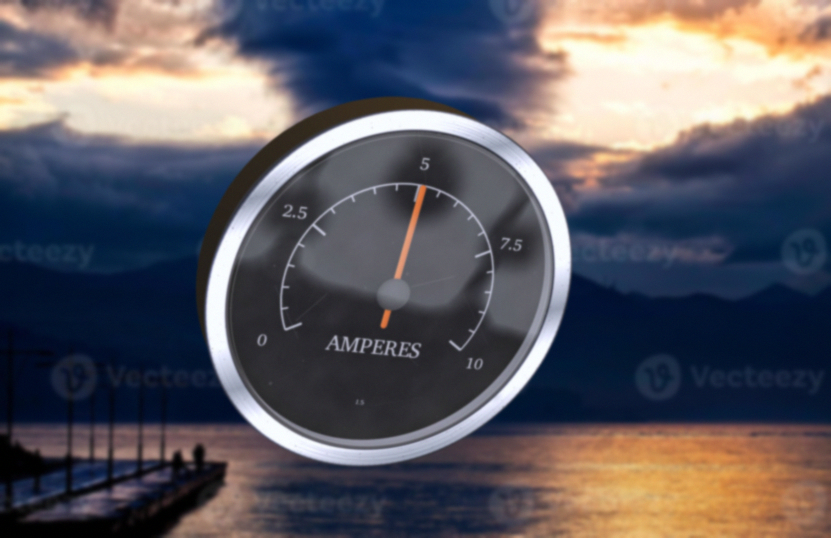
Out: 5 A
